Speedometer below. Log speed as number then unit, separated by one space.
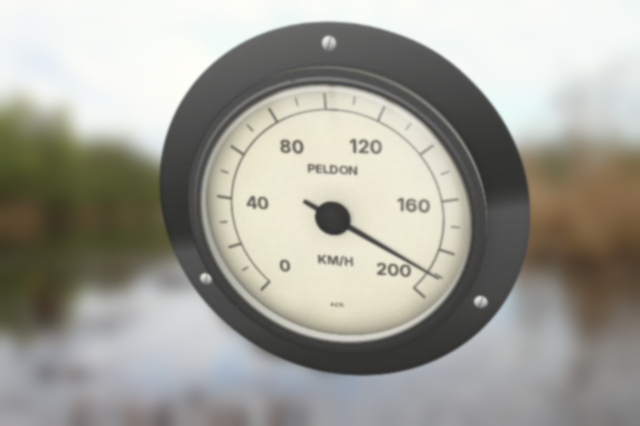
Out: 190 km/h
